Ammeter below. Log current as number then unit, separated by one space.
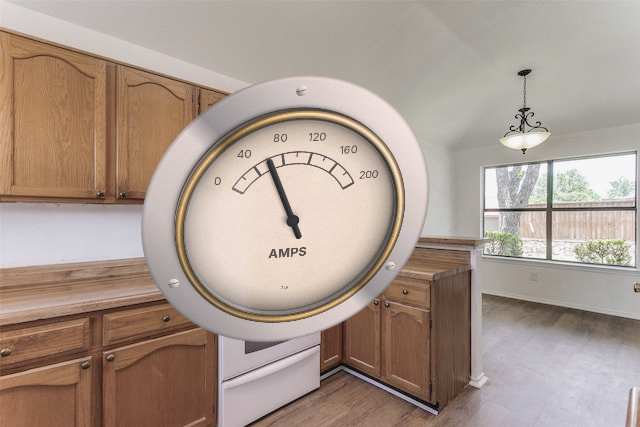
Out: 60 A
